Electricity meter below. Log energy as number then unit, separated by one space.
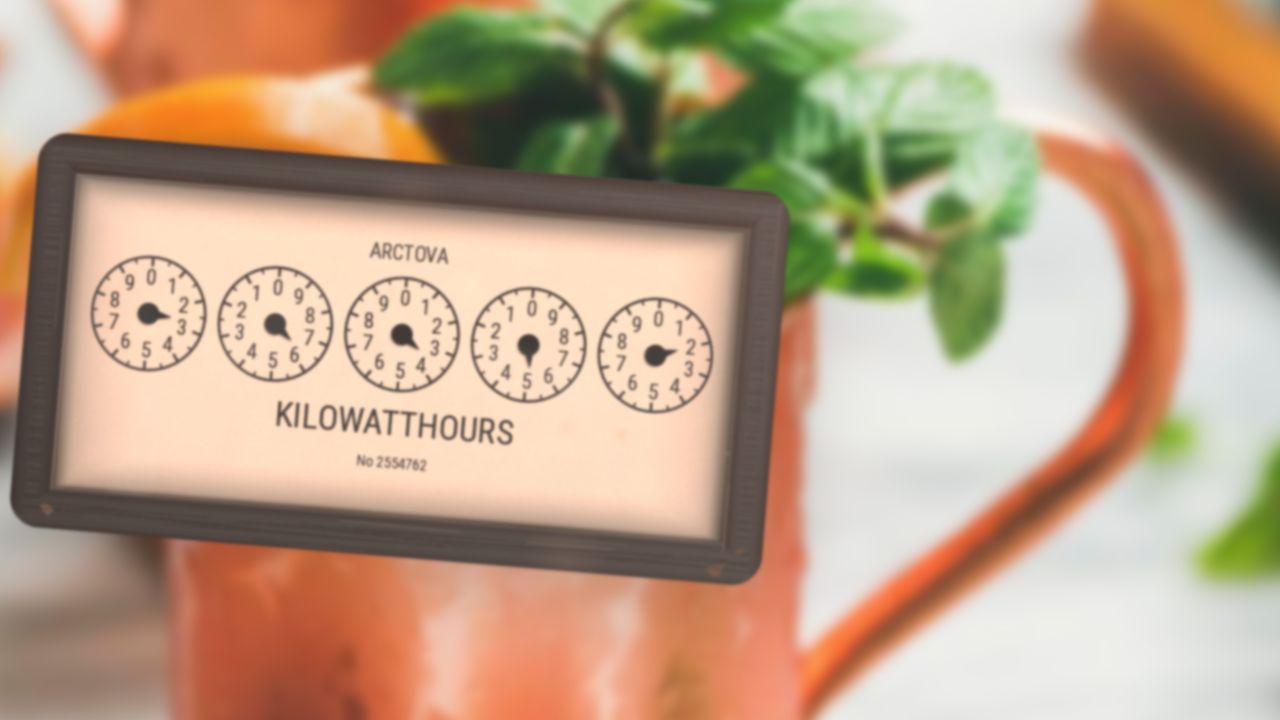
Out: 26352 kWh
